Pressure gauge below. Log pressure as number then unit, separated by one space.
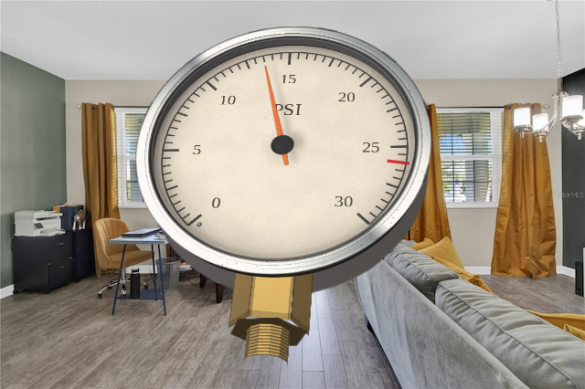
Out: 13.5 psi
